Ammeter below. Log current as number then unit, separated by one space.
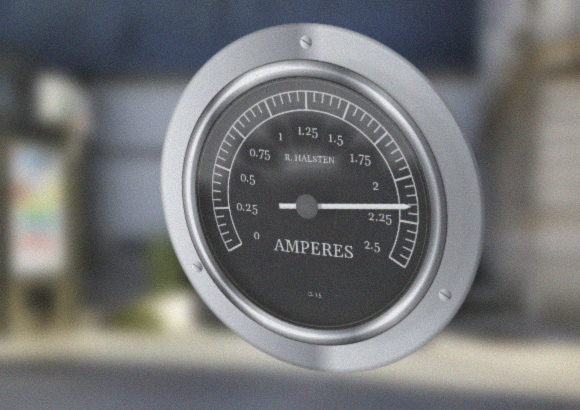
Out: 2.15 A
